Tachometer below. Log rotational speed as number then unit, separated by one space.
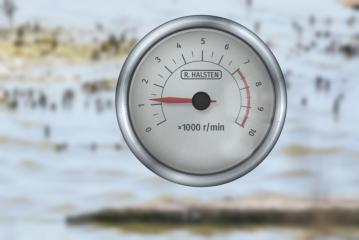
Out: 1250 rpm
